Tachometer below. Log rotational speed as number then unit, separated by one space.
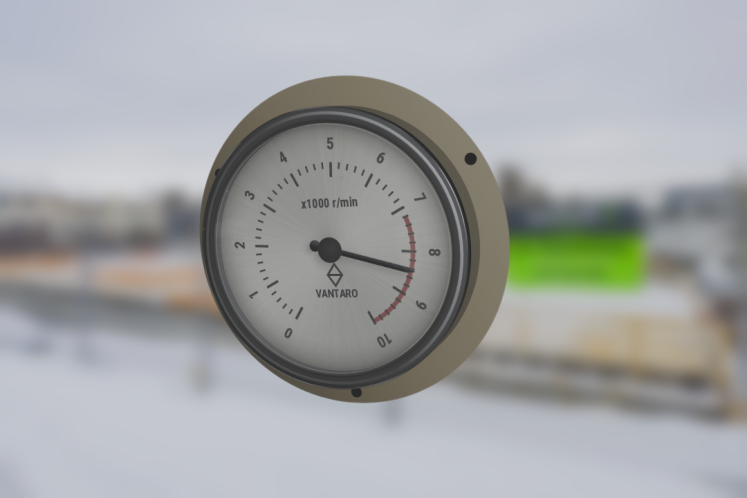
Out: 8400 rpm
